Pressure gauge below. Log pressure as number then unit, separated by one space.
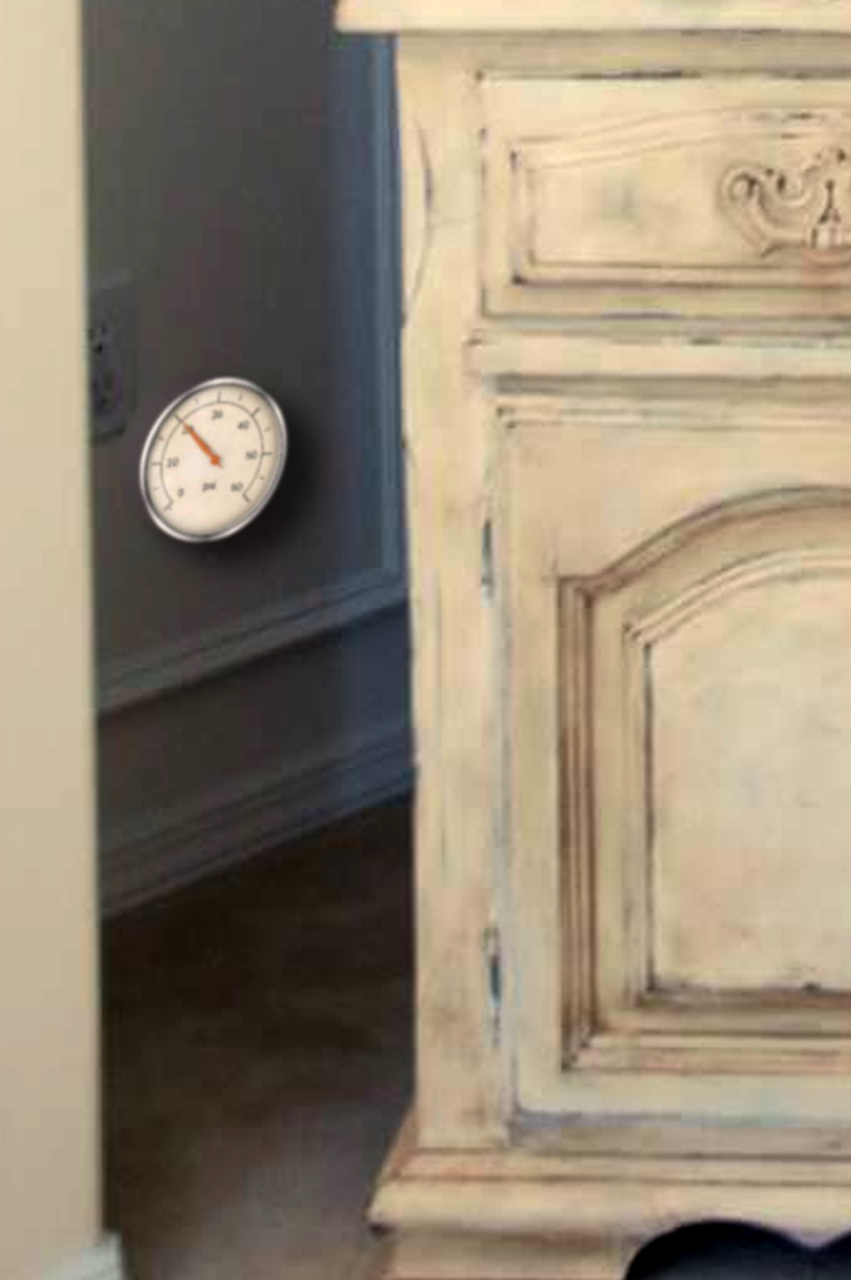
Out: 20 psi
